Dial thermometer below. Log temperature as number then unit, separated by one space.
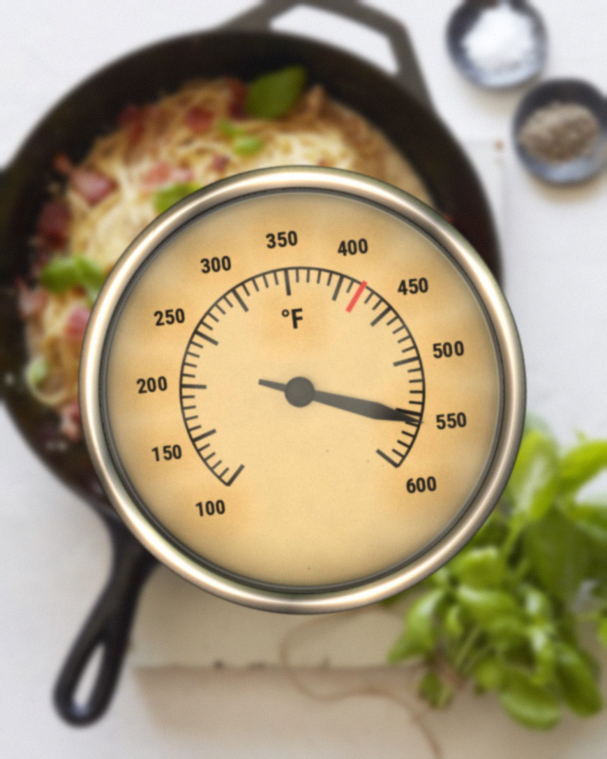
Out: 555 °F
